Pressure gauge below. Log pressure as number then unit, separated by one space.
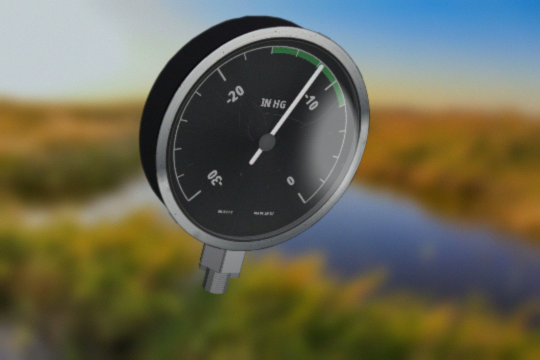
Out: -12 inHg
